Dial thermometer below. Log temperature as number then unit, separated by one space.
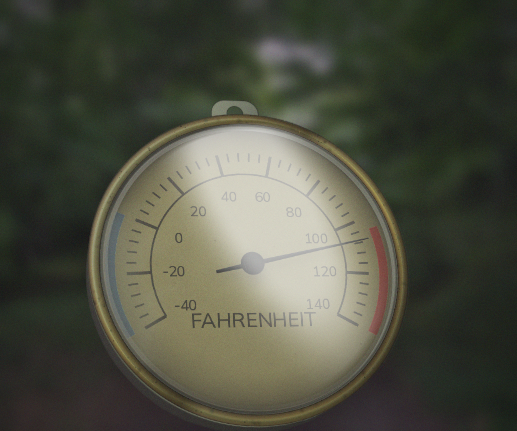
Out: 108 °F
